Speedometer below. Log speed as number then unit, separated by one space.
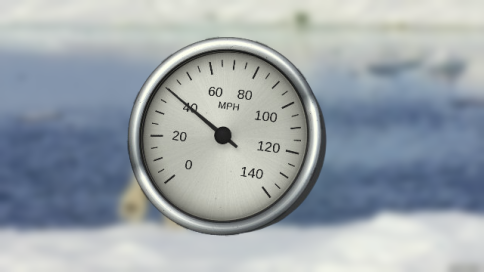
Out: 40 mph
